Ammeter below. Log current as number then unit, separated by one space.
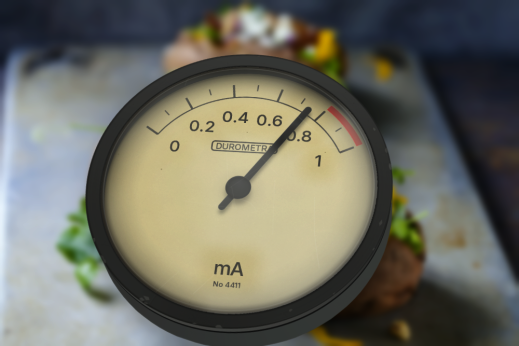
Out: 0.75 mA
